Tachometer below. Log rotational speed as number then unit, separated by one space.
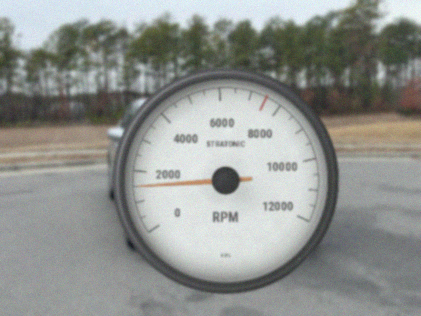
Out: 1500 rpm
